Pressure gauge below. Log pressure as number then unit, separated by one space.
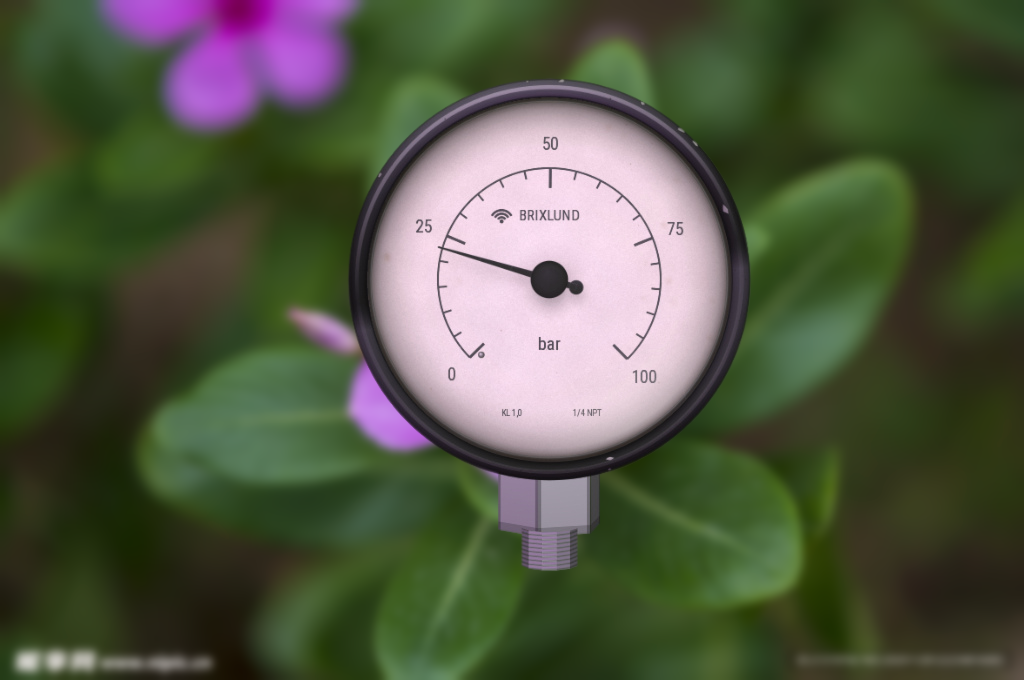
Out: 22.5 bar
